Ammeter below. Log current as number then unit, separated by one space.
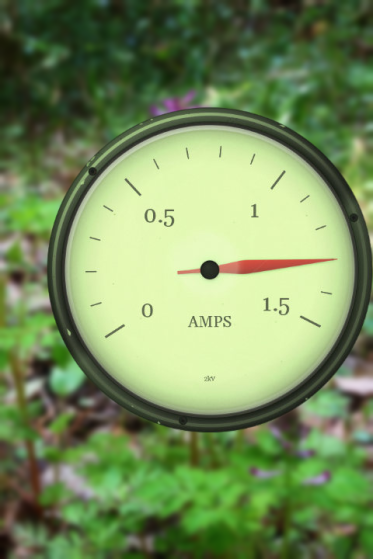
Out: 1.3 A
